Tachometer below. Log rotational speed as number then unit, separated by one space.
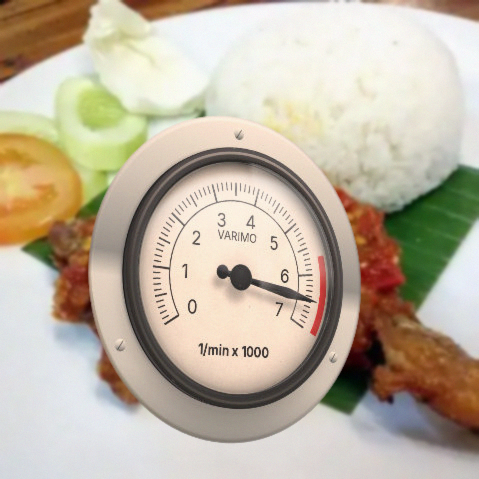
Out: 6500 rpm
